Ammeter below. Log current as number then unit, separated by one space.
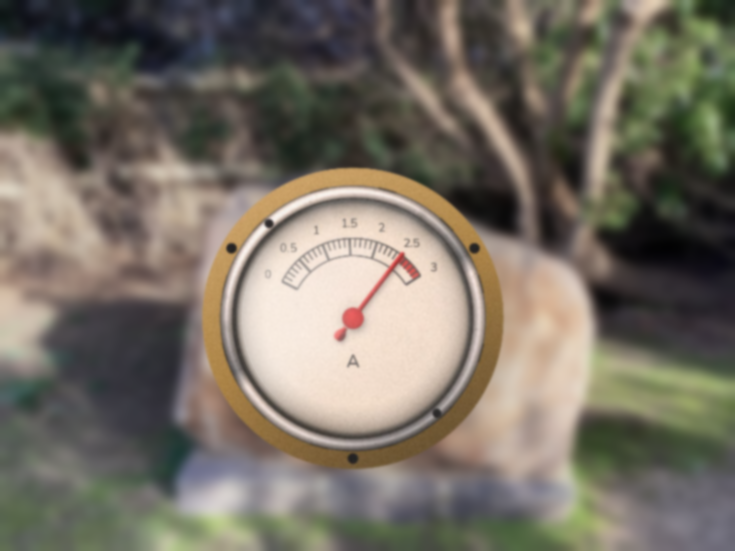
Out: 2.5 A
